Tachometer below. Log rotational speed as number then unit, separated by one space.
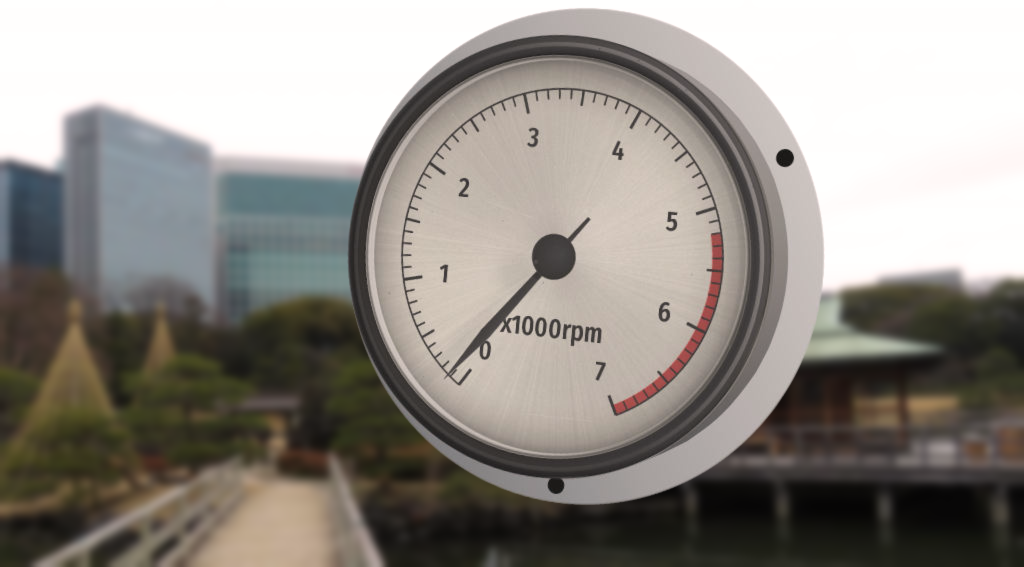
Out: 100 rpm
